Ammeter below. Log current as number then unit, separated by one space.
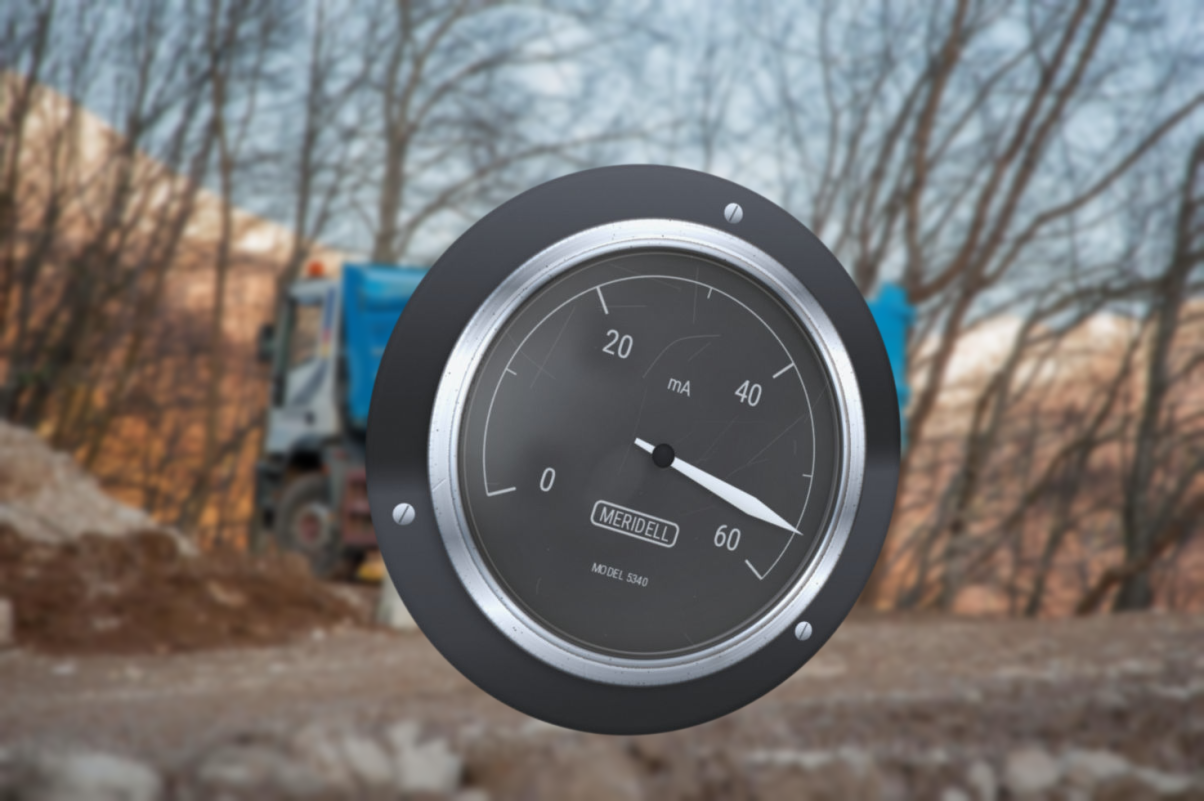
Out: 55 mA
